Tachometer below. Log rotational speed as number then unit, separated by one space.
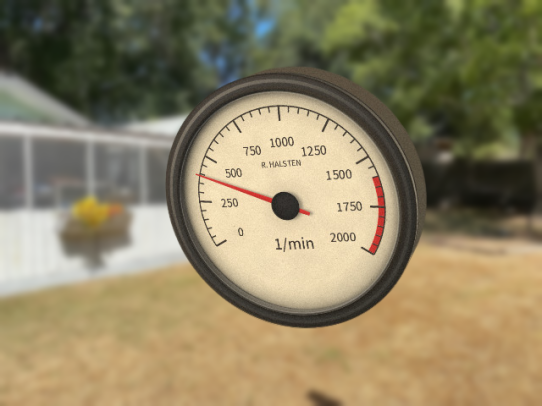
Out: 400 rpm
